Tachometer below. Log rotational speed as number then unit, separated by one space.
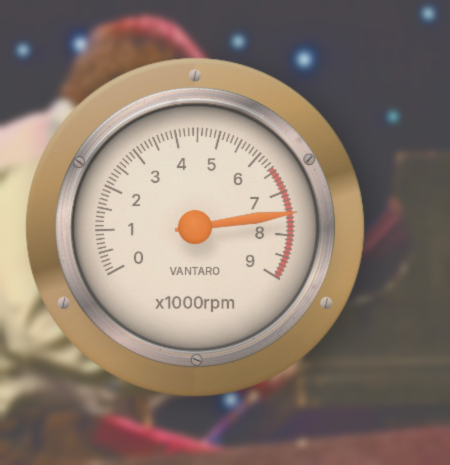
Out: 7500 rpm
